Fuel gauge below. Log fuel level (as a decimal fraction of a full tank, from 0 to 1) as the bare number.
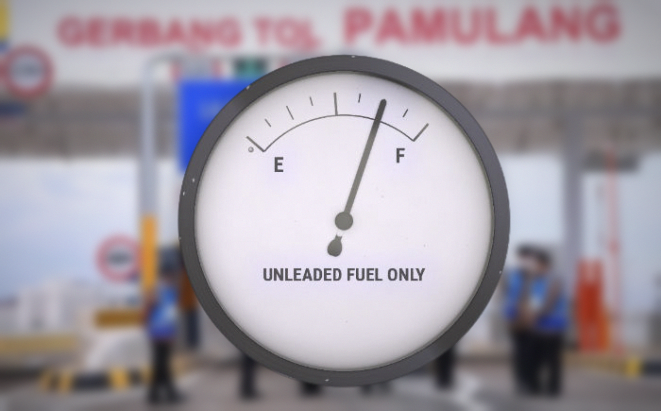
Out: 0.75
